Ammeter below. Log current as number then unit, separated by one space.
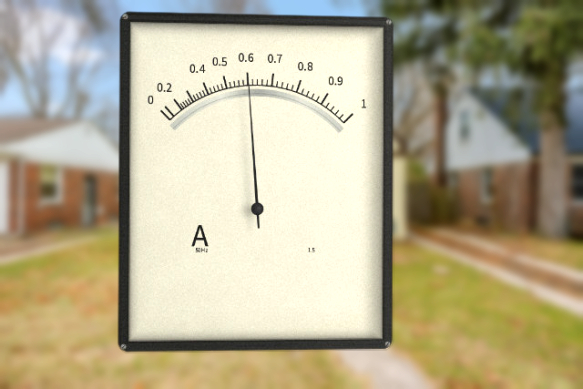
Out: 0.6 A
